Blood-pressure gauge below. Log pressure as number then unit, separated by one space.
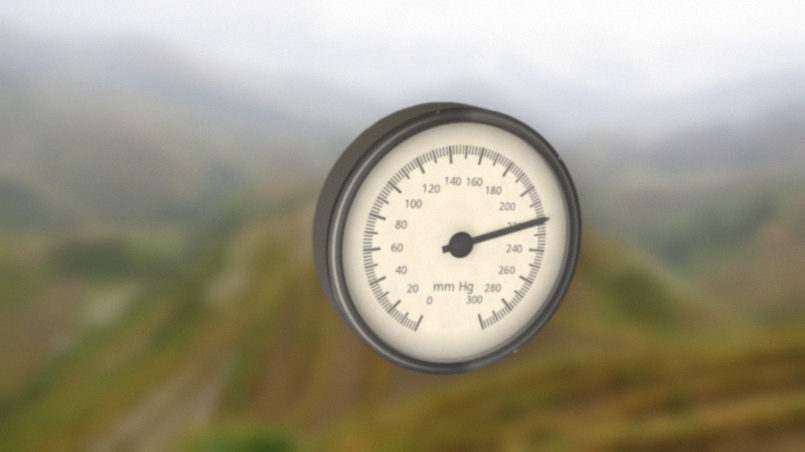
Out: 220 mmHg
